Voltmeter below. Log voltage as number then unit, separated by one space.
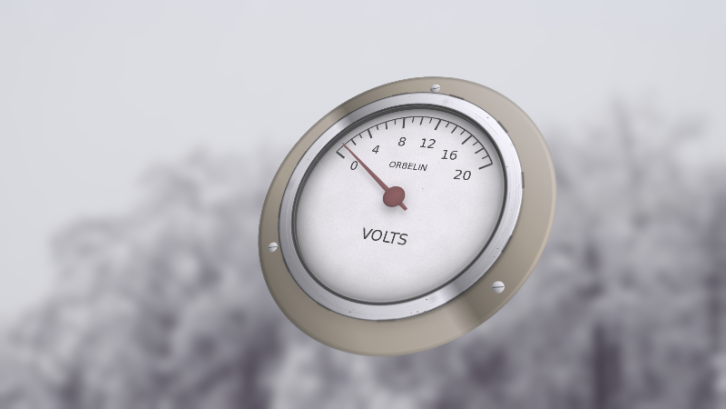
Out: 1 V
